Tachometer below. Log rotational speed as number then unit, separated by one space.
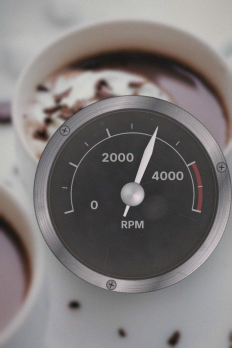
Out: 3000 rpm
